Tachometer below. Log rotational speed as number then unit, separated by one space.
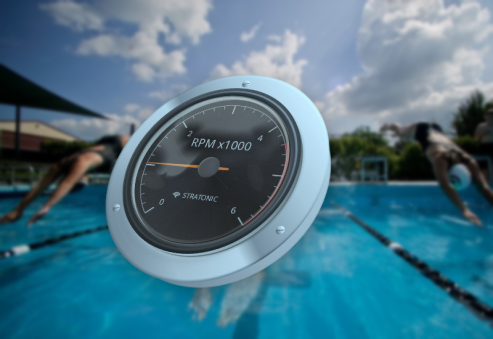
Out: 1000 rpm
